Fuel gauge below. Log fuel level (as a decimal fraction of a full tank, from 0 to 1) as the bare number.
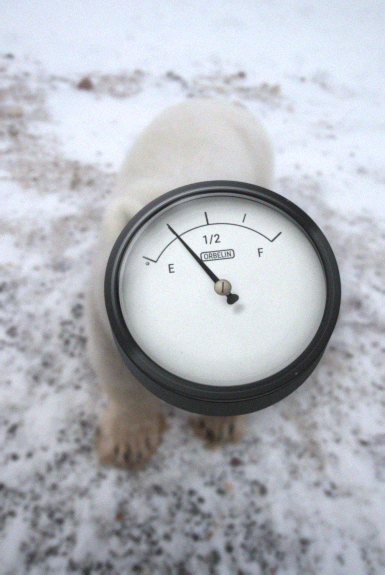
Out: 0.25
